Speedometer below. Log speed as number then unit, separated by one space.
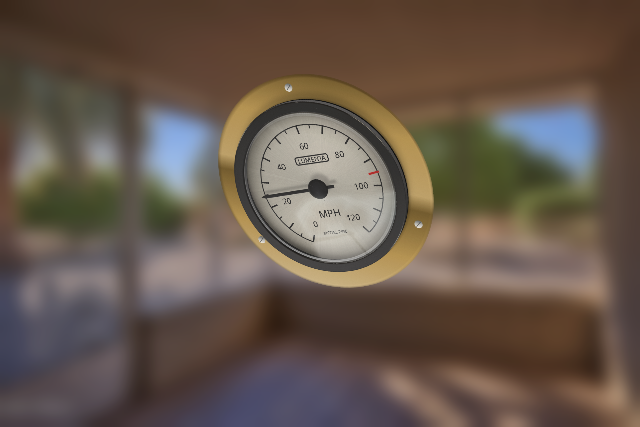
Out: 25 mph
